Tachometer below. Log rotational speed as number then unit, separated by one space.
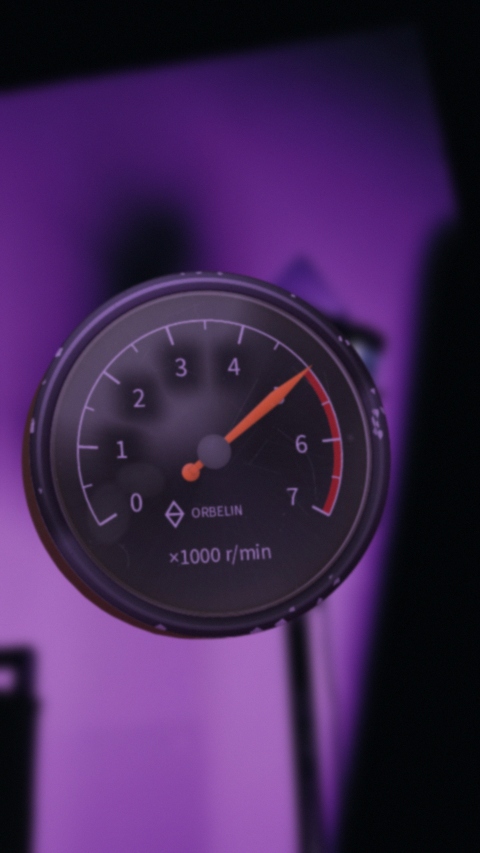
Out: 5000 rpm
